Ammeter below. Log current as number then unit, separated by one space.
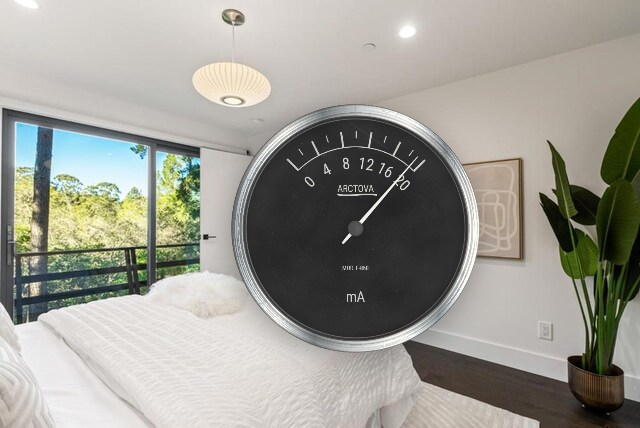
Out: 19 mA
